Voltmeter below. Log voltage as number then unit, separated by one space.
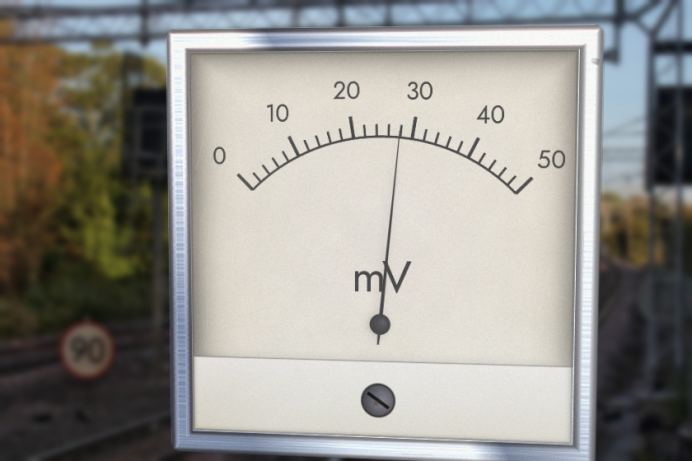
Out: 28 mV
